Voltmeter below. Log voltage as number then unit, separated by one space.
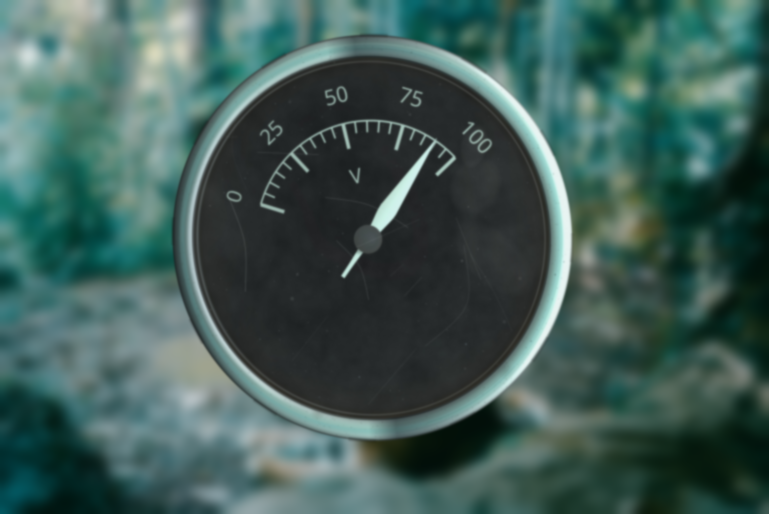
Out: 90 V
